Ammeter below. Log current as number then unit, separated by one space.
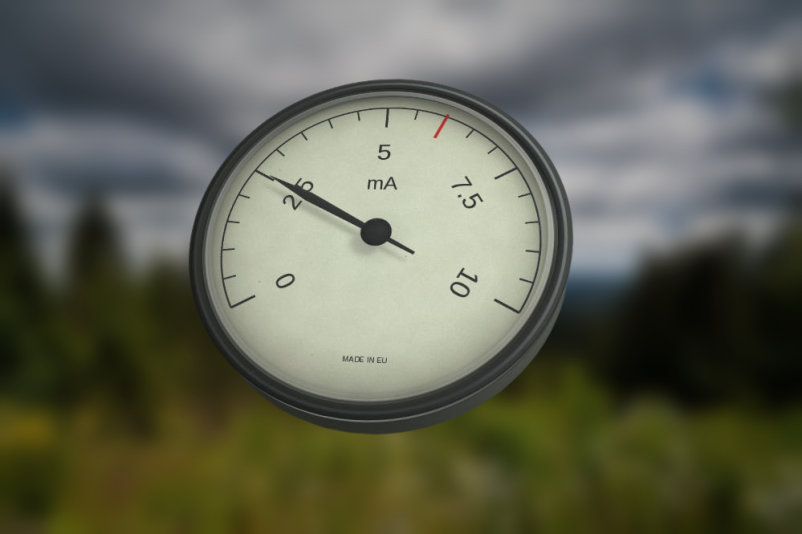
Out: 2.5 mA
